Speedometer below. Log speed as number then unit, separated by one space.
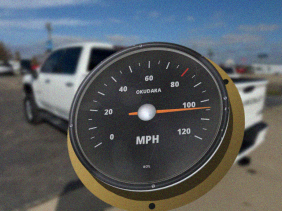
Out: 105 mph
